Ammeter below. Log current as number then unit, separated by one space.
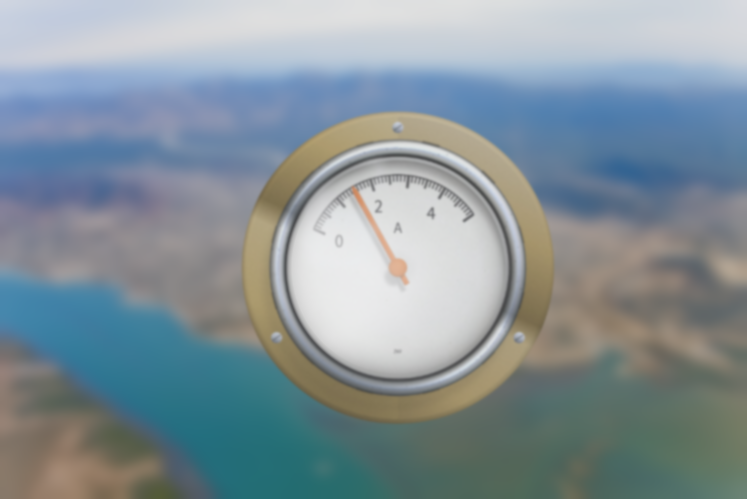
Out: 1.5 A
